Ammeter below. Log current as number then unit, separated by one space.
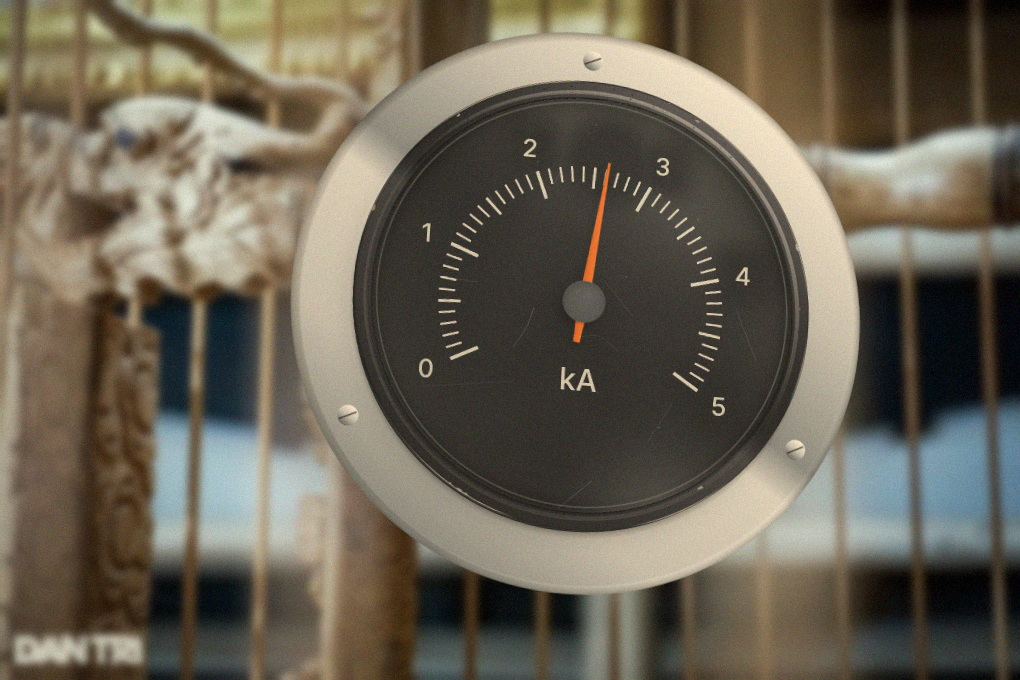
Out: 2.6 kA
